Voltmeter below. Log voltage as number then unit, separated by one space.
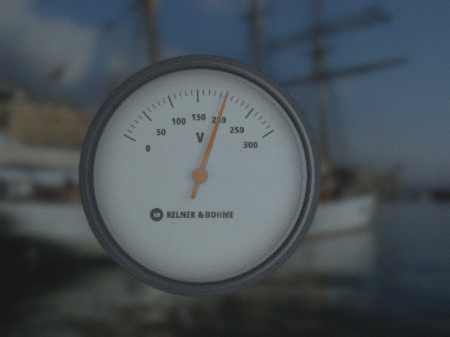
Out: 200 V
